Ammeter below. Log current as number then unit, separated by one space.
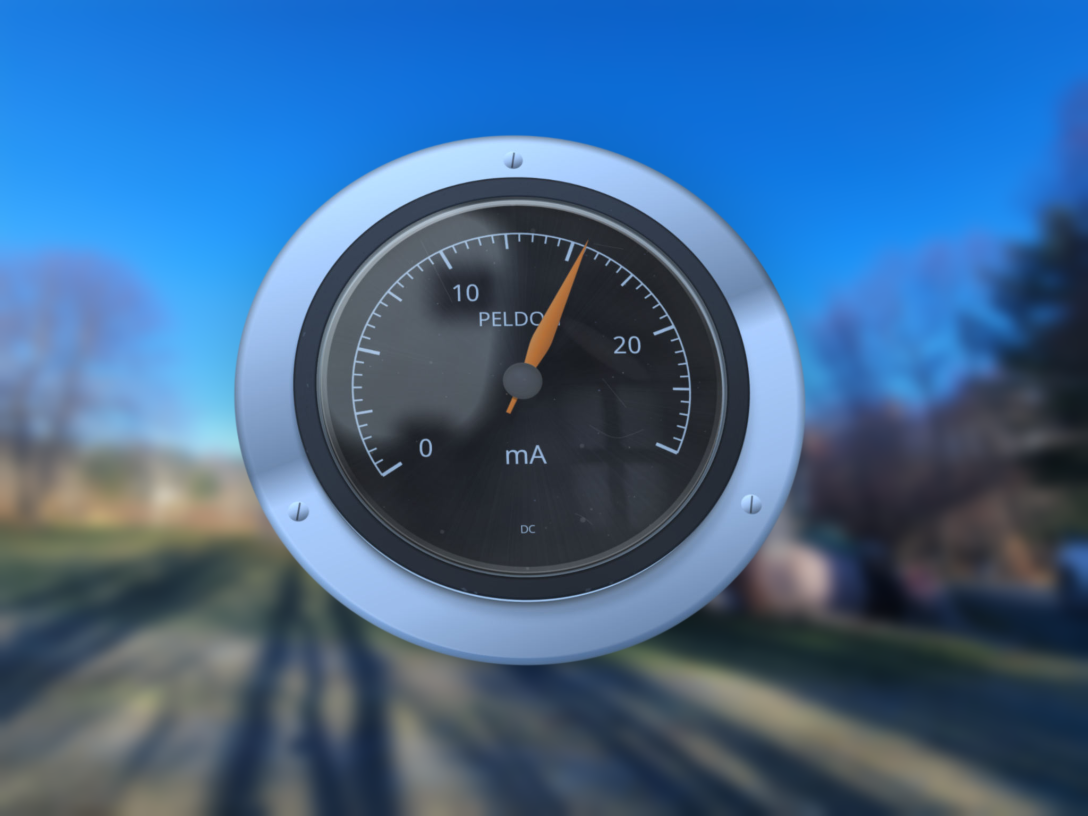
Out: 15.5 mA
